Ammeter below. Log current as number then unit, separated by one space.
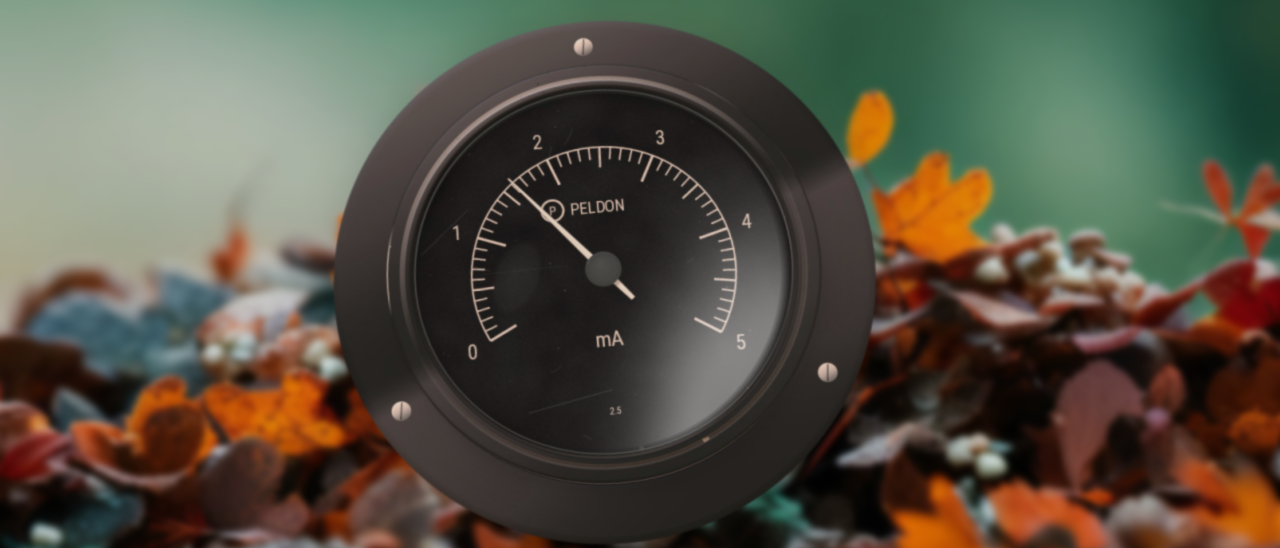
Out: 1.6 mA
